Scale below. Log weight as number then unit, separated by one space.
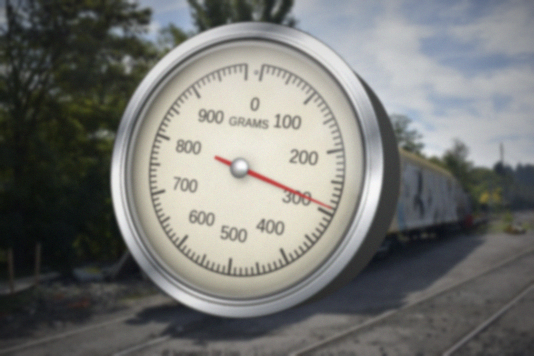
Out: 290 g
